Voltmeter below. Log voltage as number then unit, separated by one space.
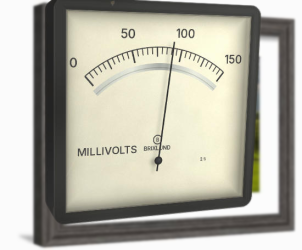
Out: 90 mV
